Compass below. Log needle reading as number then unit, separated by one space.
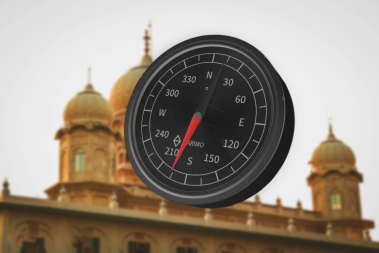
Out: 195 °
